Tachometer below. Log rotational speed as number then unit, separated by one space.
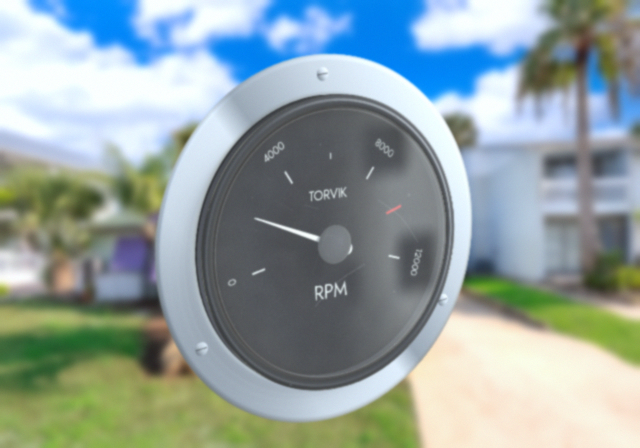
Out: 2000 rpm
